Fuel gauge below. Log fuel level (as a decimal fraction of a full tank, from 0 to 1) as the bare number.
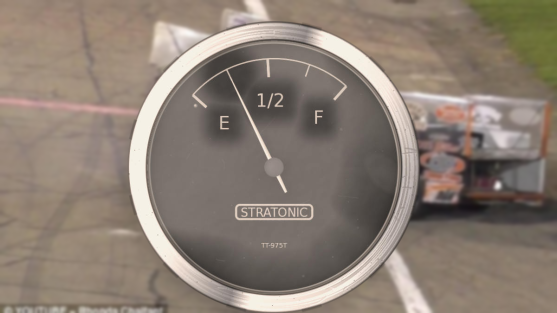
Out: 0.25
